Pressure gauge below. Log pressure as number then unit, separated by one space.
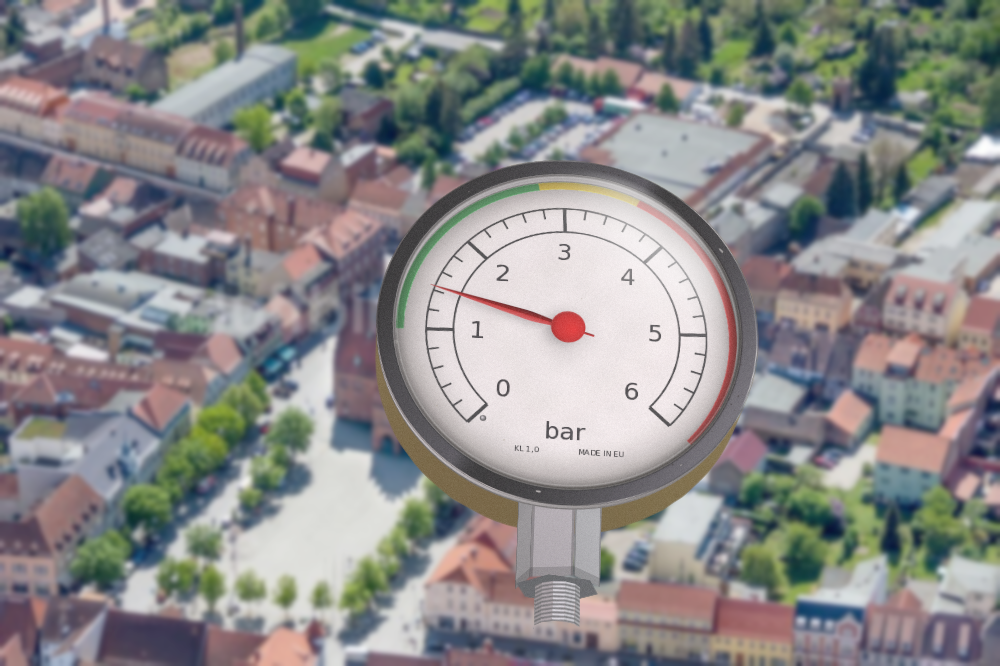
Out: 1.4 bar
